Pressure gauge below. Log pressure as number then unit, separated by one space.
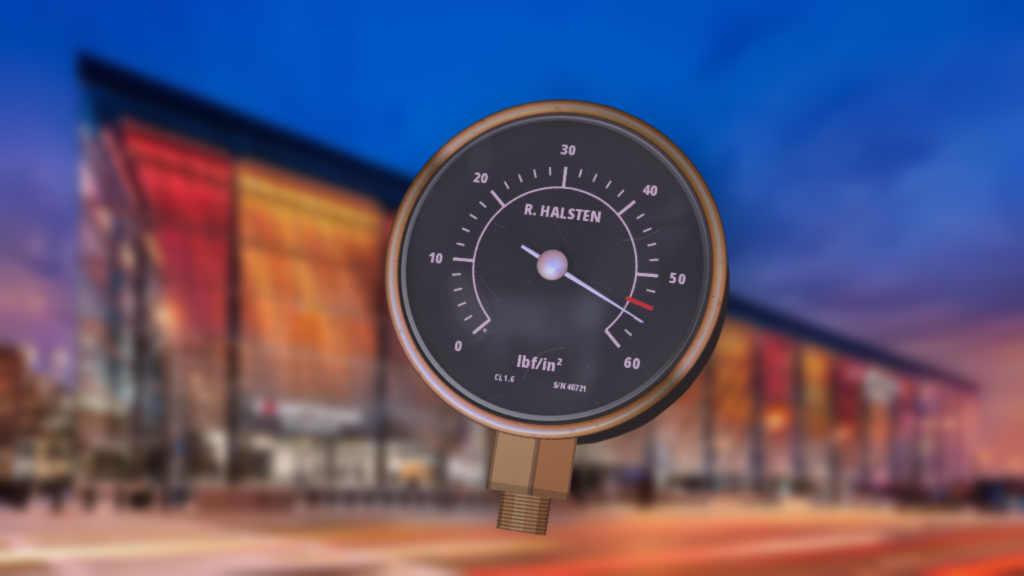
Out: 56 psi
